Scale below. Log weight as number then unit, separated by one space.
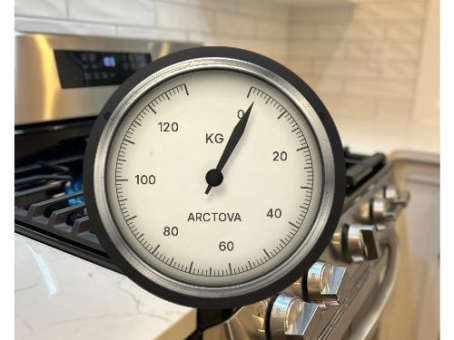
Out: 2 kg
